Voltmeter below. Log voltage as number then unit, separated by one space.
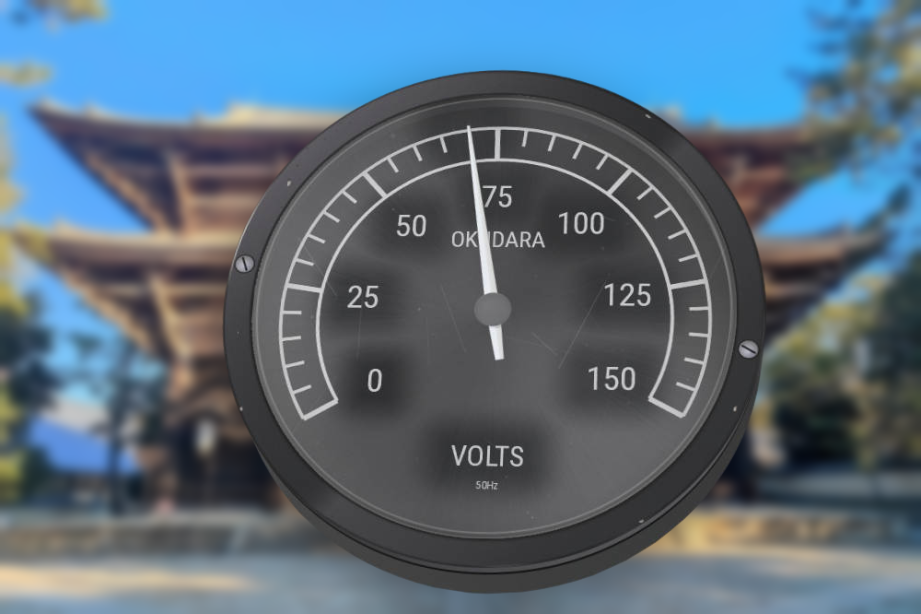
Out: 70 V
